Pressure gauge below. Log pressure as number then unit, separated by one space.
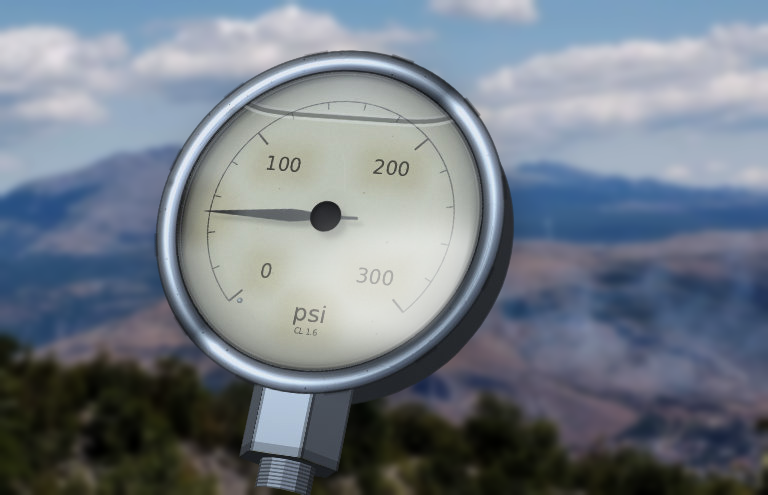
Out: 50 psi
